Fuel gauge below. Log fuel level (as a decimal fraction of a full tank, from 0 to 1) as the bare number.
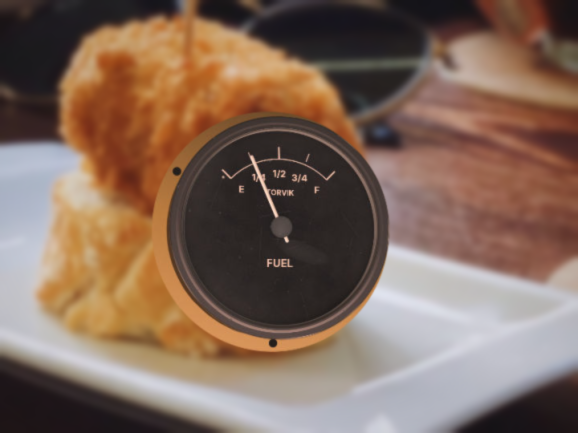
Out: 0.25
